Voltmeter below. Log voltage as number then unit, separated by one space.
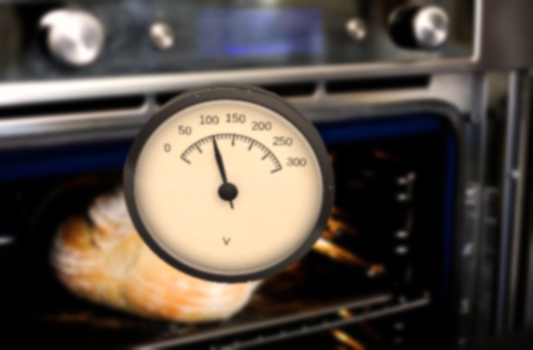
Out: 100 V
